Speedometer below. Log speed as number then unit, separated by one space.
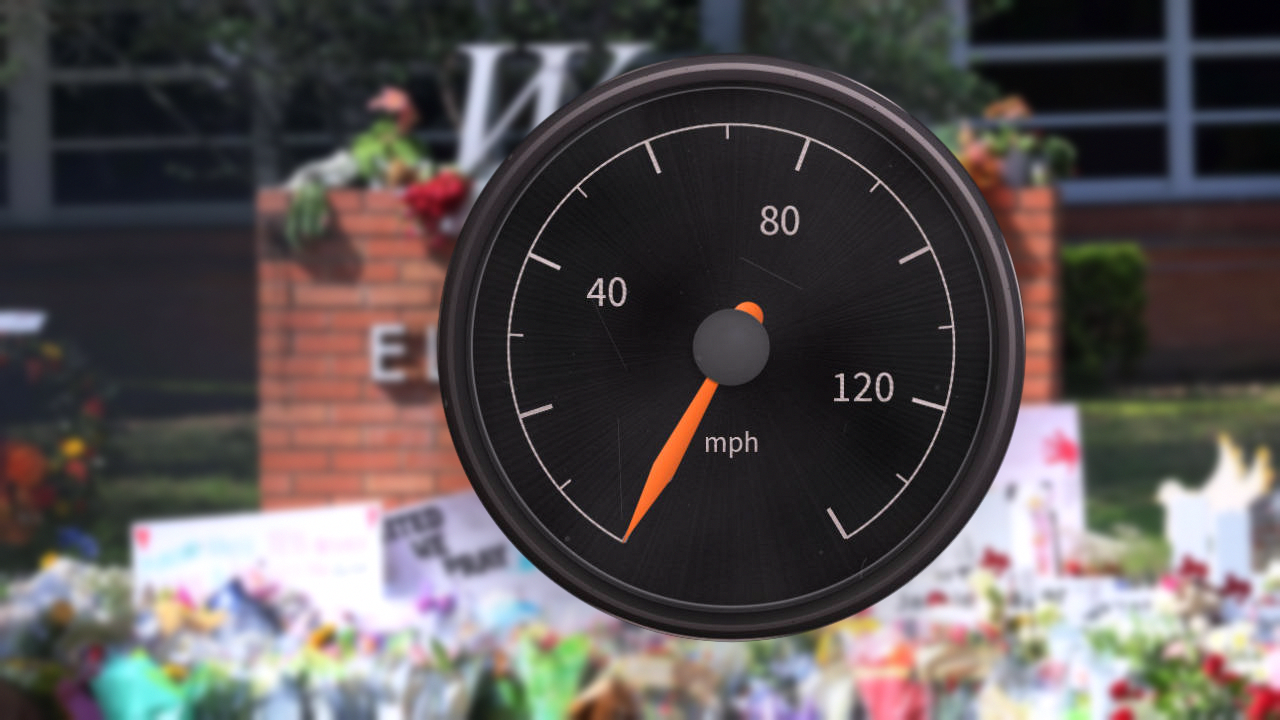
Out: 0 mph
